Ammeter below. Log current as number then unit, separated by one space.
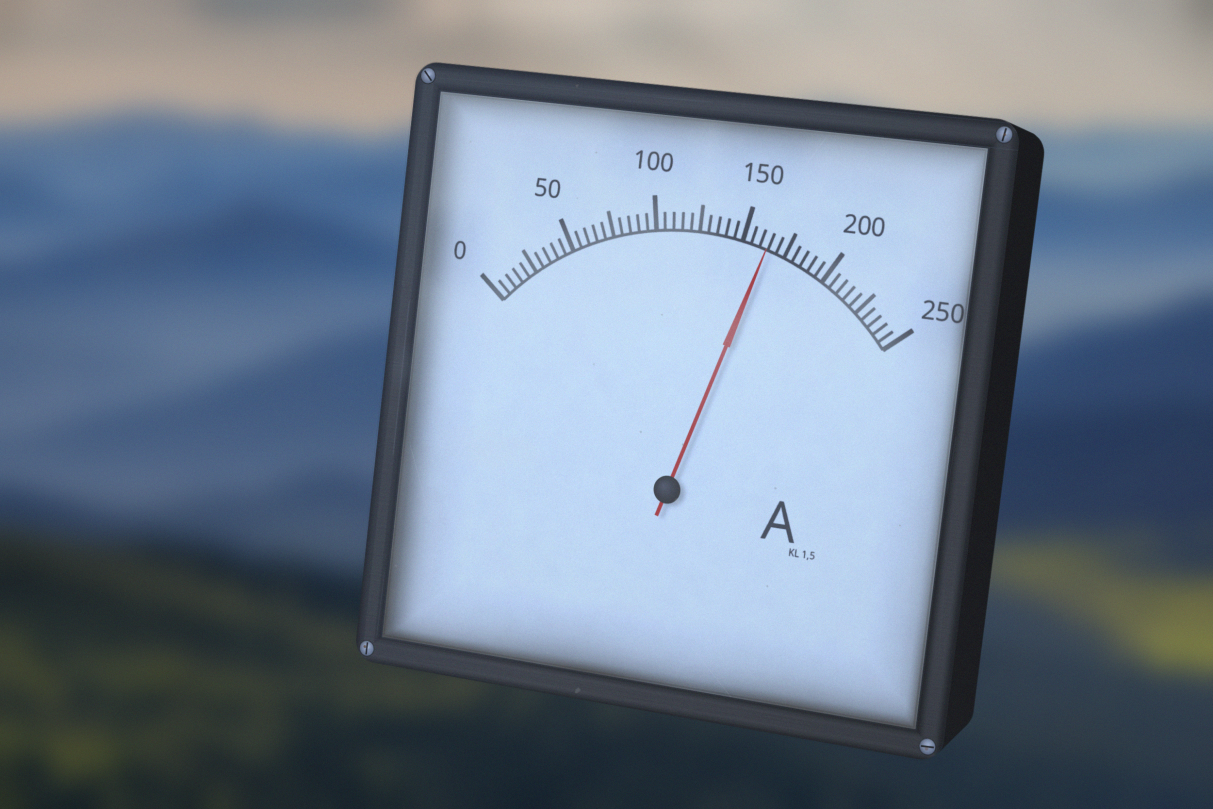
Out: 165 A
